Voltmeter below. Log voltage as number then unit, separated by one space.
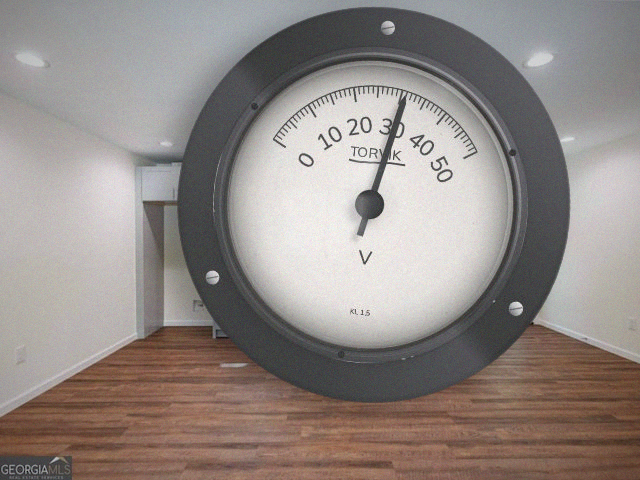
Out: 31 V
